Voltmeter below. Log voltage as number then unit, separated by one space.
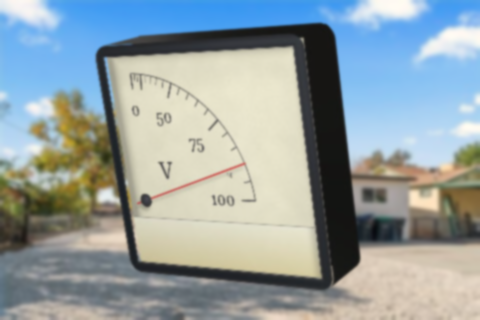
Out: 90 V
